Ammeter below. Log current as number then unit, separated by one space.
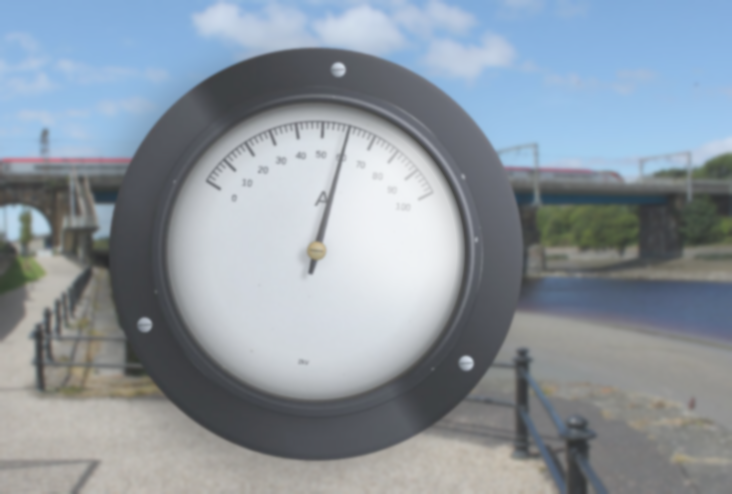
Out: 60 A
